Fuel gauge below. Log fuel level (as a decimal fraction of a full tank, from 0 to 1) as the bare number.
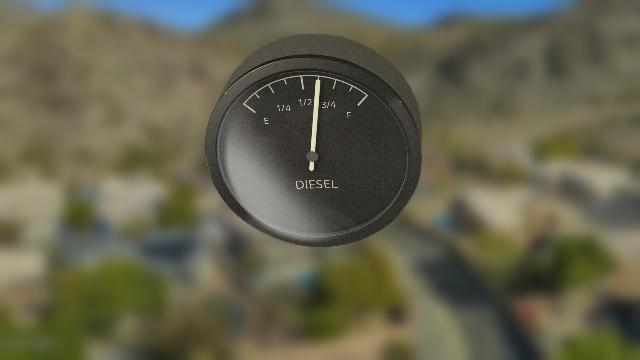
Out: 0.625
